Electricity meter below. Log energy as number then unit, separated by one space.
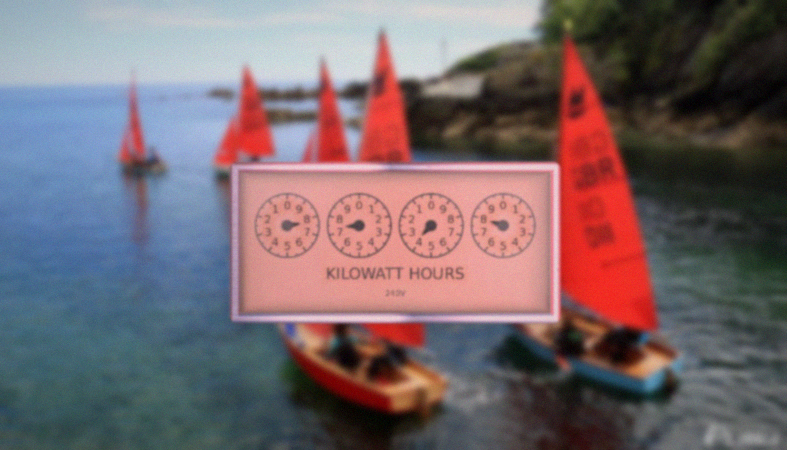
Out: 7738 kWh
